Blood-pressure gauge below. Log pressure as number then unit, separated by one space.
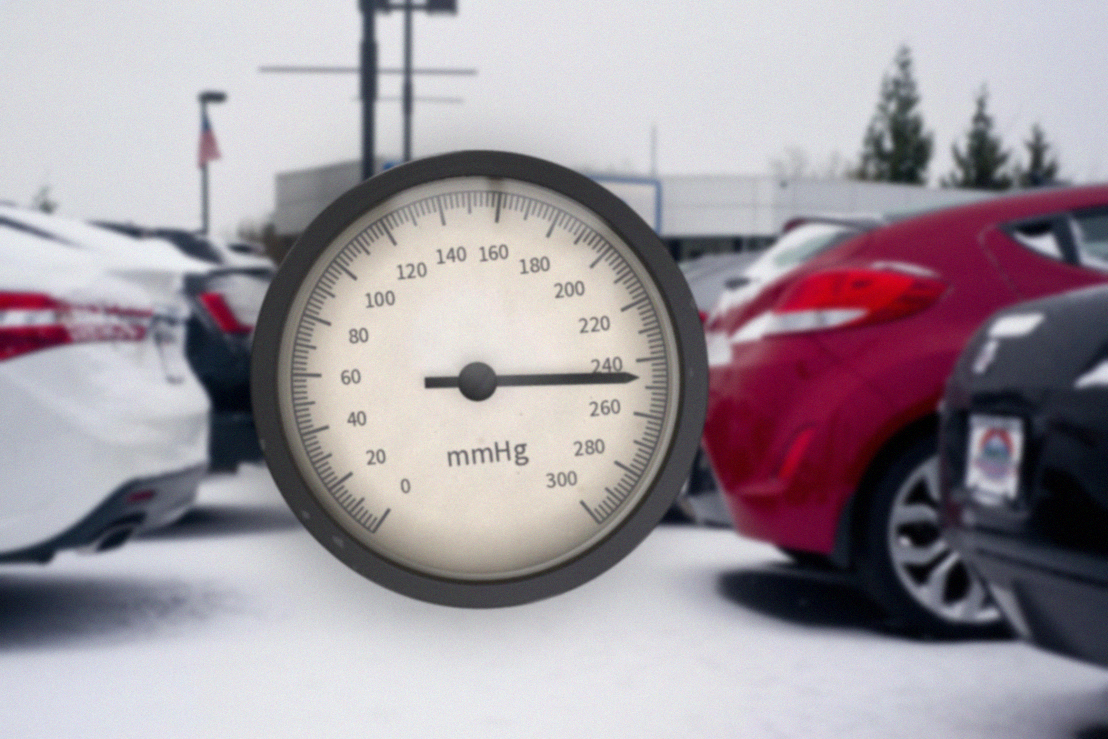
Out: 246 mmHg
